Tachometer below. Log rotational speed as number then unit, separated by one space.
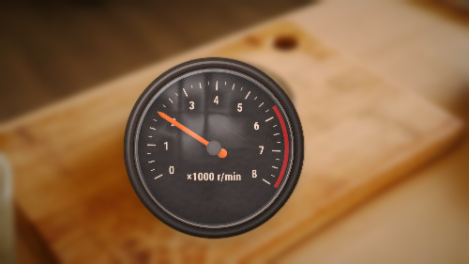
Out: 2000 rpm
